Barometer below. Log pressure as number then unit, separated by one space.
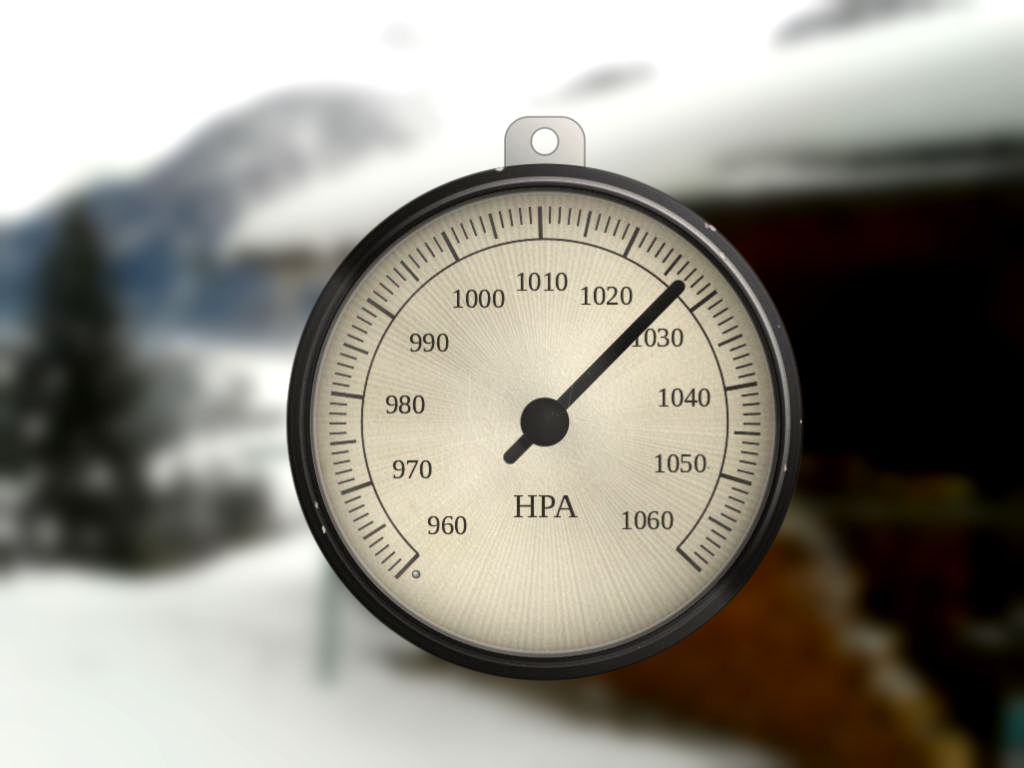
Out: 1027 hPa
